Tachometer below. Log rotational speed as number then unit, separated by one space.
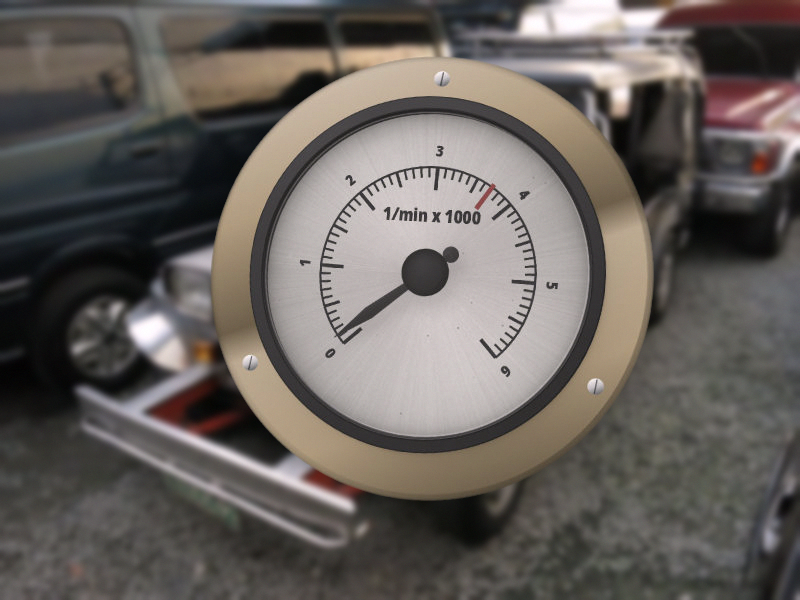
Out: 100 rpm
